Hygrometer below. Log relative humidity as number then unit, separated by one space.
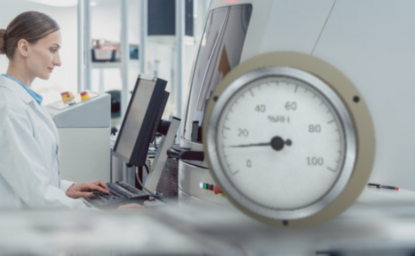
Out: 12 %
